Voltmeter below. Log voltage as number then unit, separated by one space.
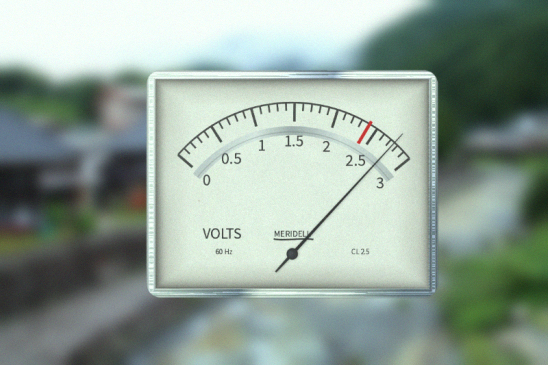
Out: 2.75 V
